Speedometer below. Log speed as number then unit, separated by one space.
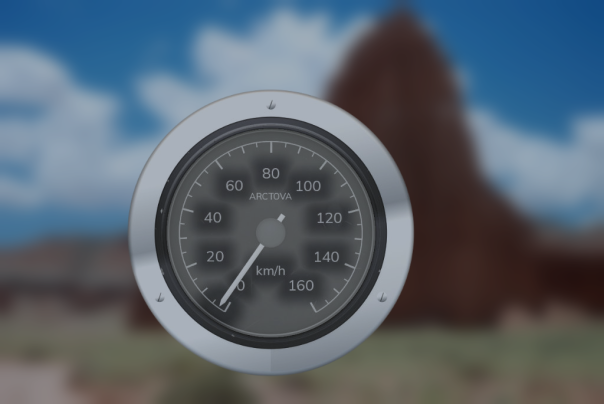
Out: 2.5 km/h
